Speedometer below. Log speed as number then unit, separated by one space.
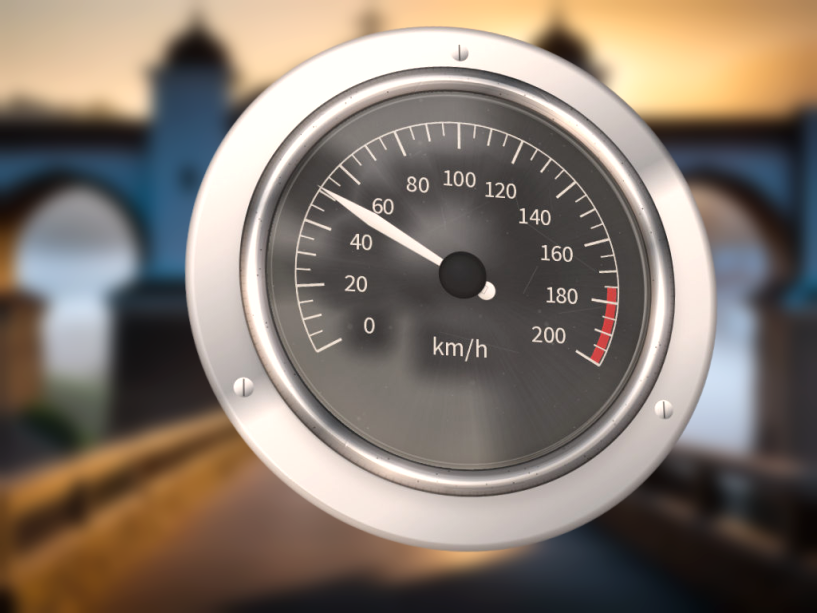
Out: 50 km/h
